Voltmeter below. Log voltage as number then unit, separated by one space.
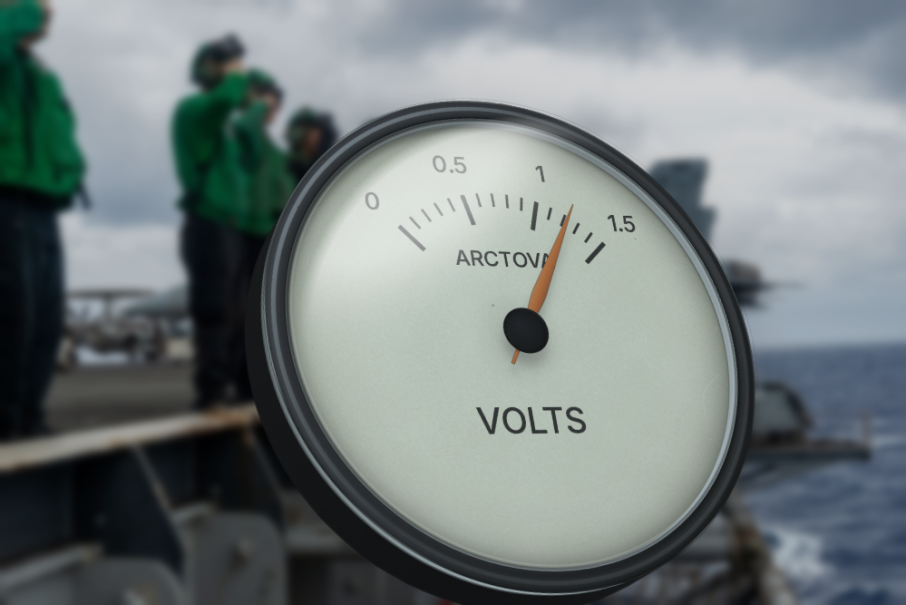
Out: 1.2 V
